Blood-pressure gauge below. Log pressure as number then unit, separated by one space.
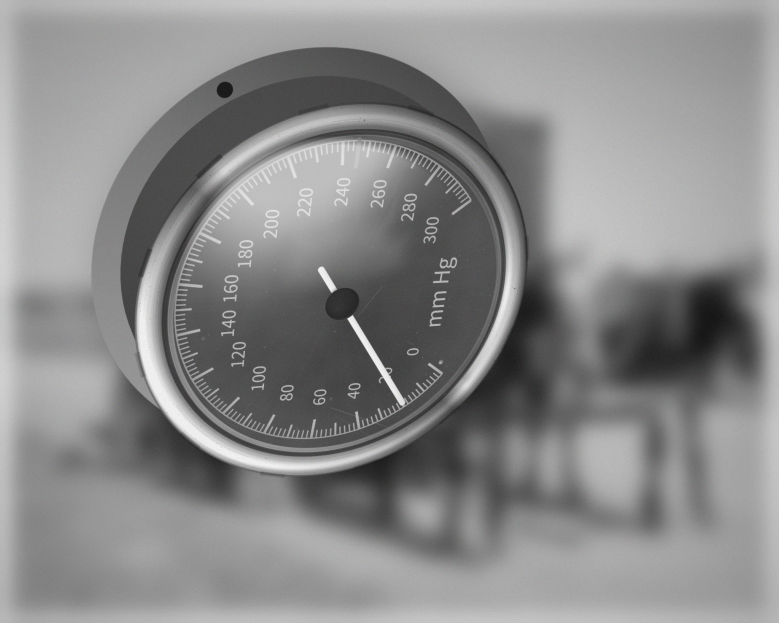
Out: 20 mmHg
